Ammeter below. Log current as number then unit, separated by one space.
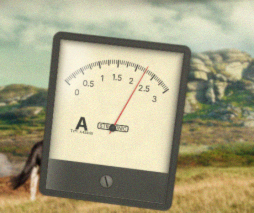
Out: 2.25 A
